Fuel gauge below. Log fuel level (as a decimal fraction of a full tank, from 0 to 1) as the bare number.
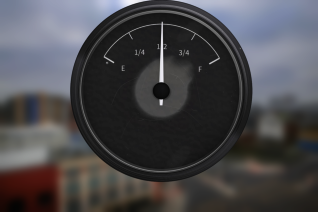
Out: 0.5
